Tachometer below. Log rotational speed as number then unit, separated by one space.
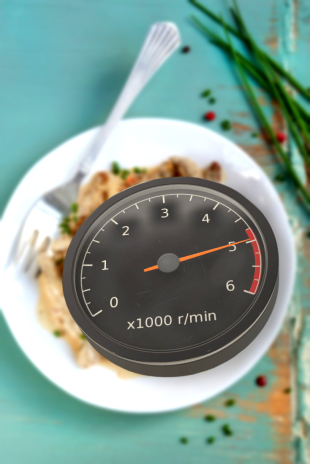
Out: 5000 rpm
